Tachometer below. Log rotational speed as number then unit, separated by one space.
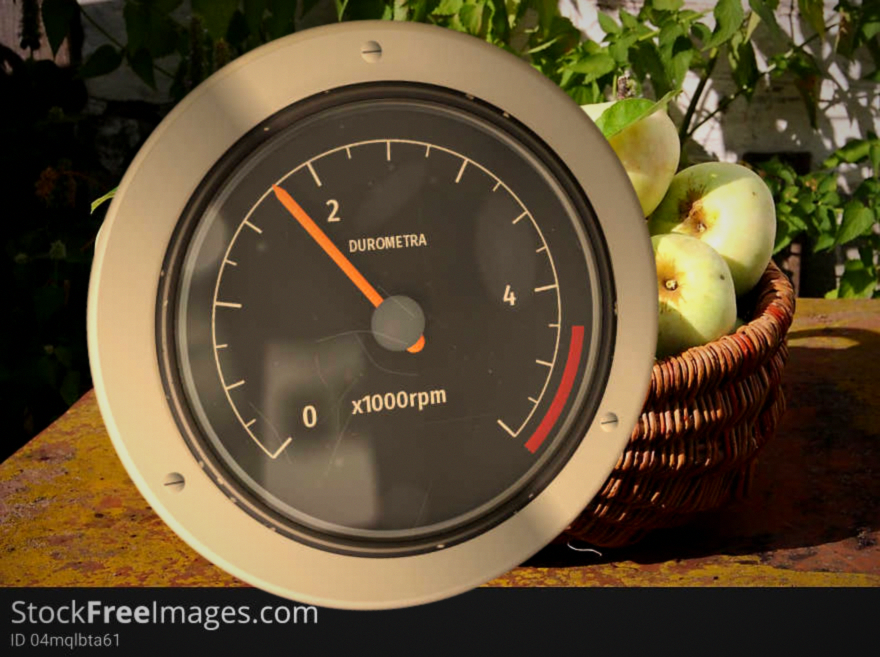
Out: 1750 rpm
